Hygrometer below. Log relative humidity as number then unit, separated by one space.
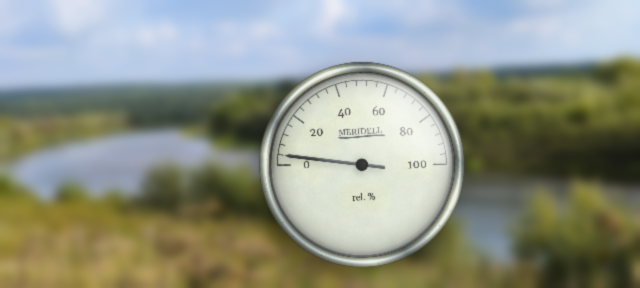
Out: 4 %
